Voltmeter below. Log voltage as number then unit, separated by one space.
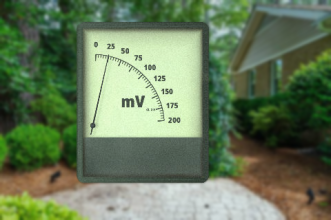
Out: 25 mV
